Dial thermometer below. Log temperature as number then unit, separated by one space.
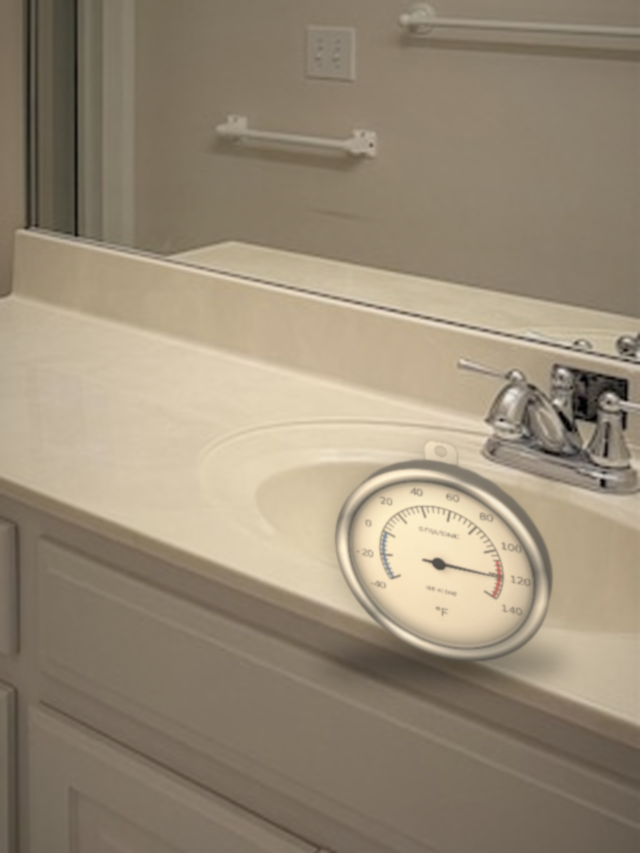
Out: 120 °F
